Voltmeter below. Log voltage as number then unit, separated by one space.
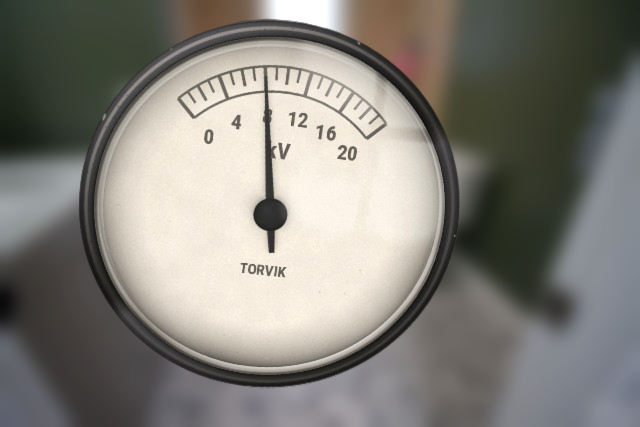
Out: 8 kV
